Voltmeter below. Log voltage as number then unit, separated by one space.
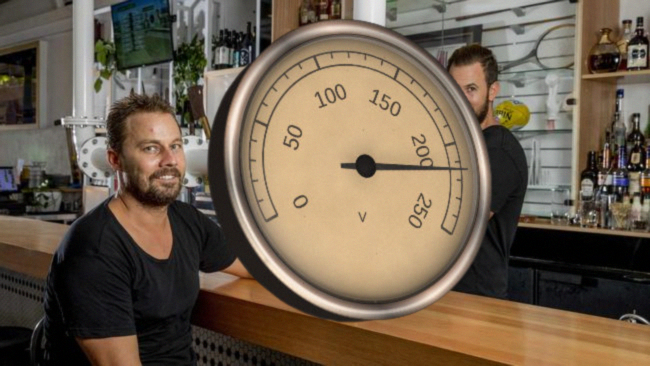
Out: 215 V
